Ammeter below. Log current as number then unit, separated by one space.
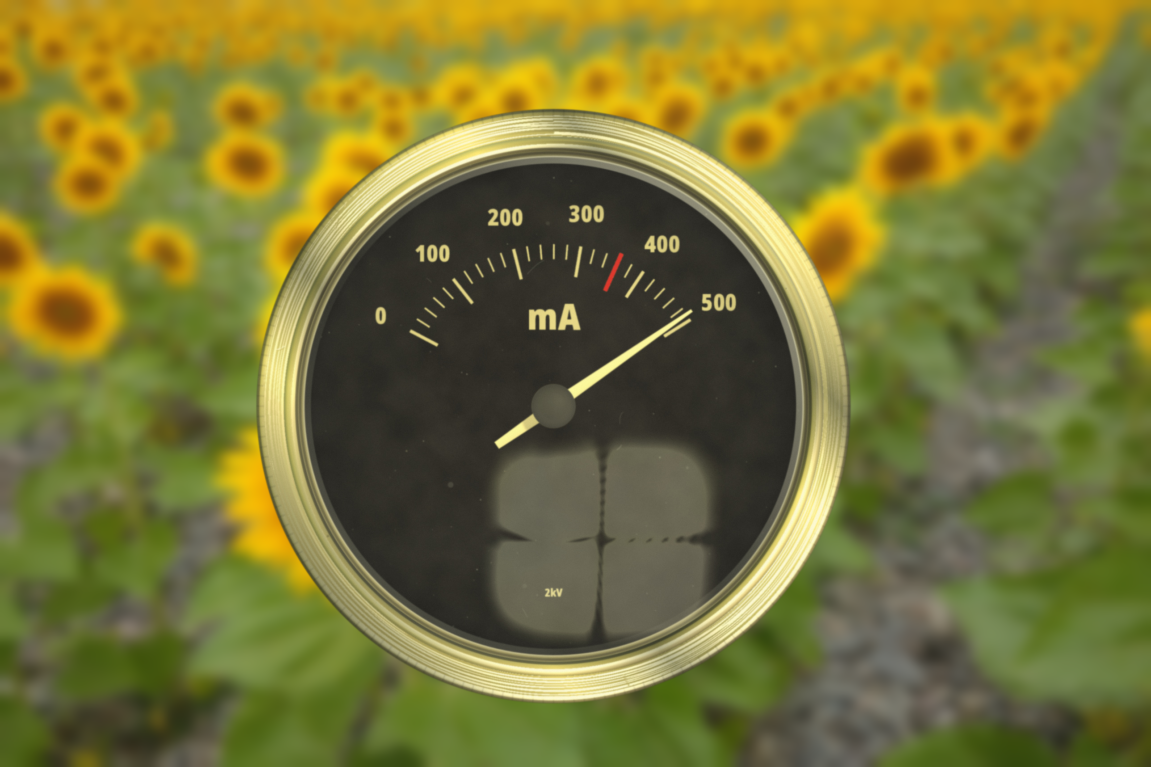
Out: 490 mA
